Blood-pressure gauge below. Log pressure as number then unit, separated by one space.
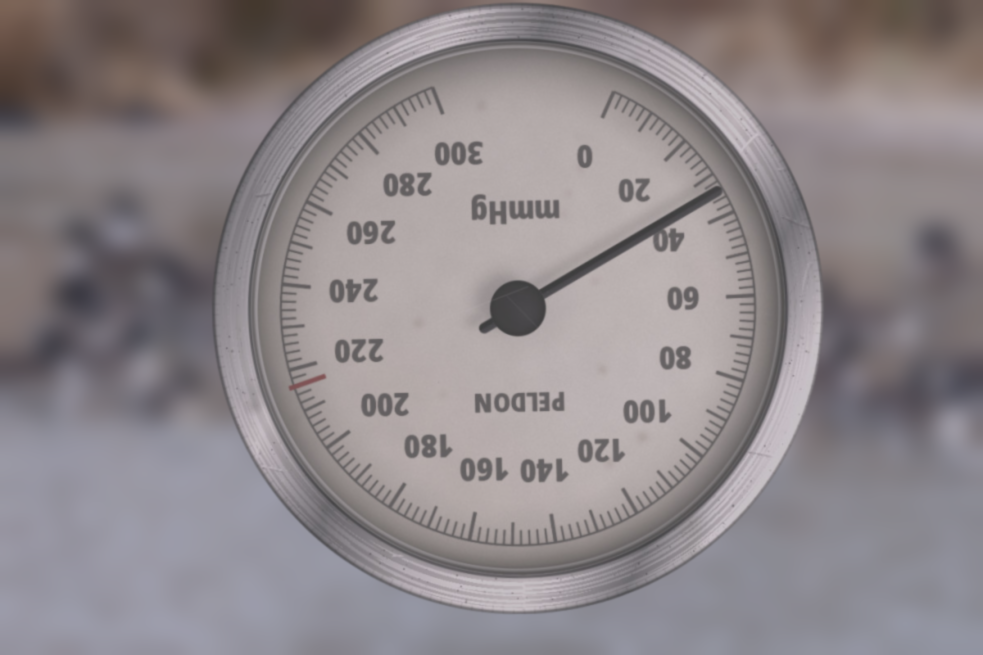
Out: 34 mmHg
